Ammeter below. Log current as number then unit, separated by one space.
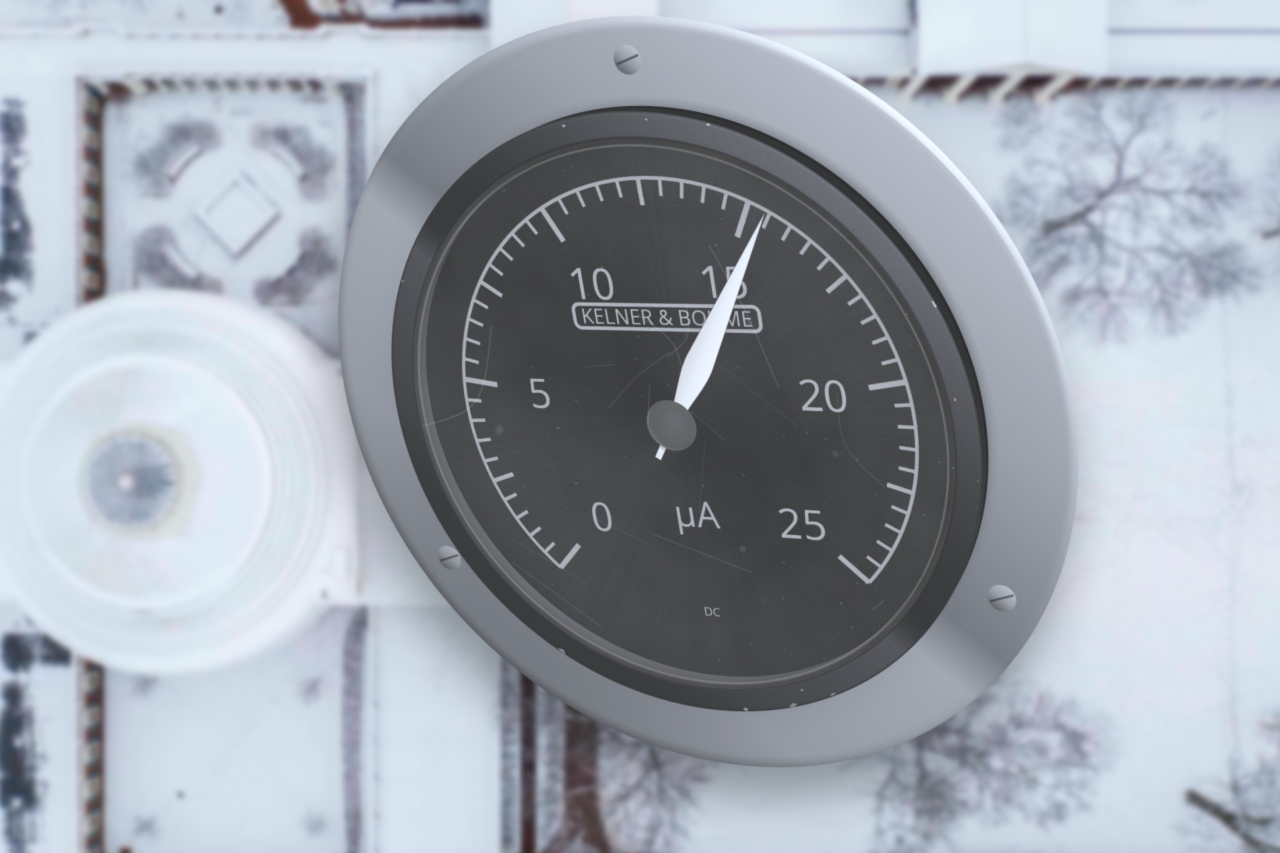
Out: 15.5 µA
